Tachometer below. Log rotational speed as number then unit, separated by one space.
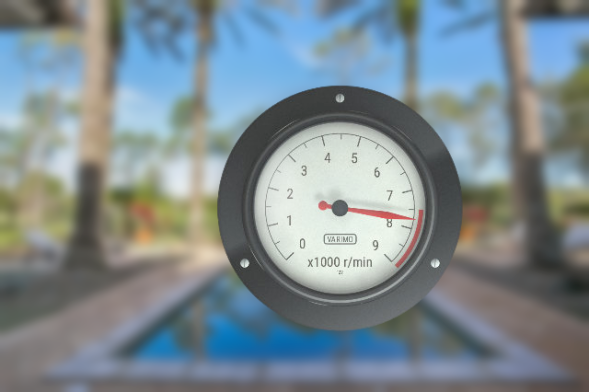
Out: 7750 rpm
